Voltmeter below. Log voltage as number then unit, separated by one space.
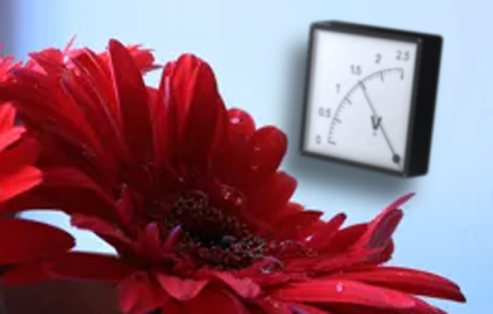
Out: 1.5 V
